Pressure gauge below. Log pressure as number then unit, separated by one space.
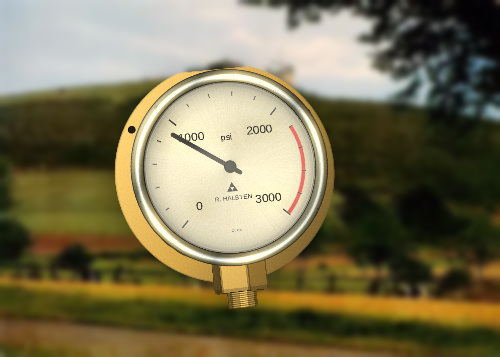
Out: 900 psi
